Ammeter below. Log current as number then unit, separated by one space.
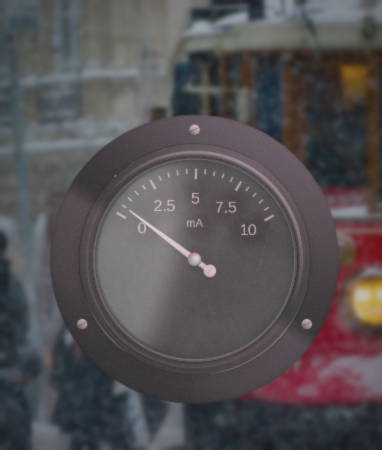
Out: 0.5 mA
